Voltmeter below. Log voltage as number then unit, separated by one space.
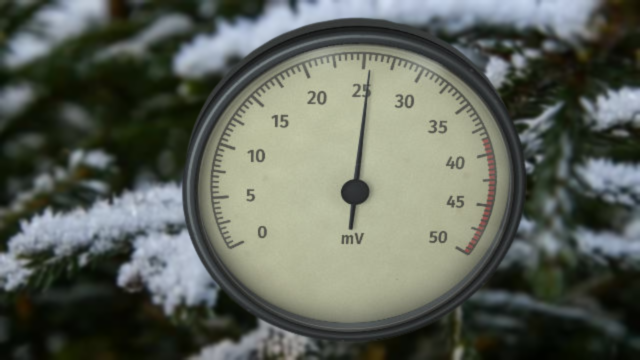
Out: 25.5 mV
